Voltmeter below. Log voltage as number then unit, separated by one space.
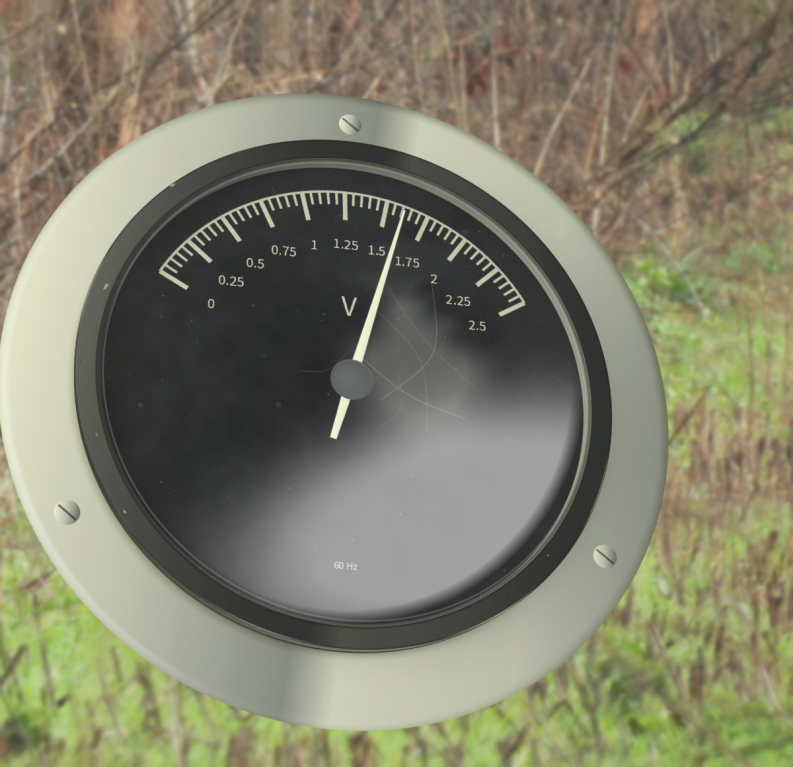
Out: 1.6 V
